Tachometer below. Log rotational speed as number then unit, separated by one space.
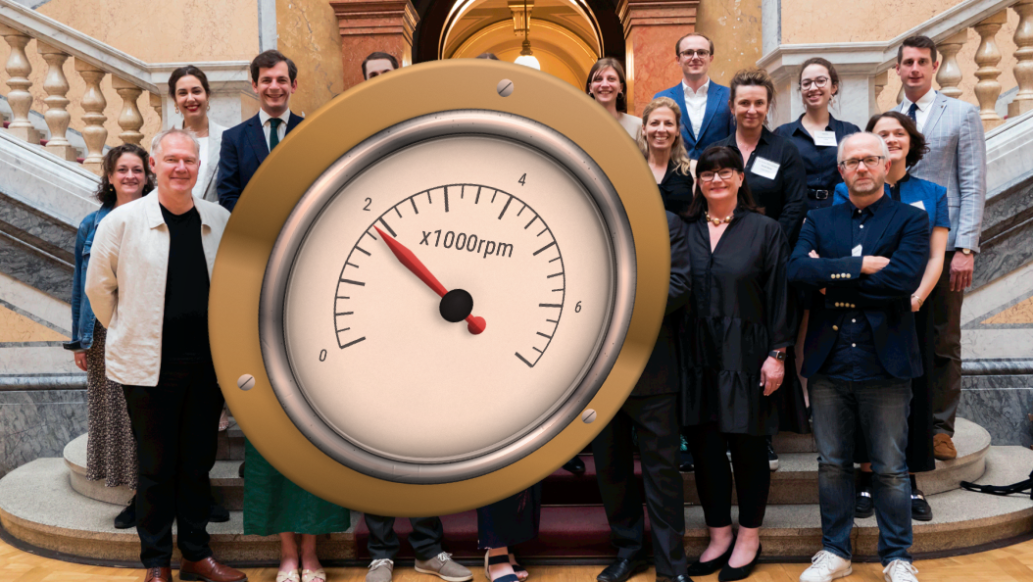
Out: 1875 rpm
